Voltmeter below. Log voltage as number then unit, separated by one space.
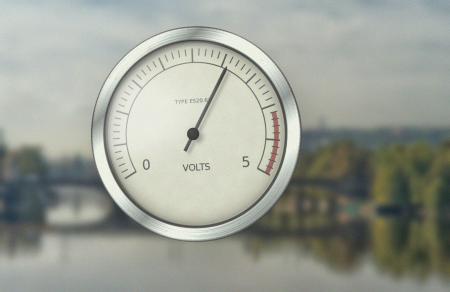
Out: 3.1 V
